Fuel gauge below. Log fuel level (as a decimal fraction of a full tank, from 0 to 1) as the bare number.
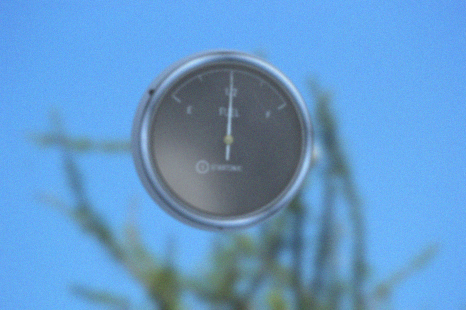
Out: 0.5
